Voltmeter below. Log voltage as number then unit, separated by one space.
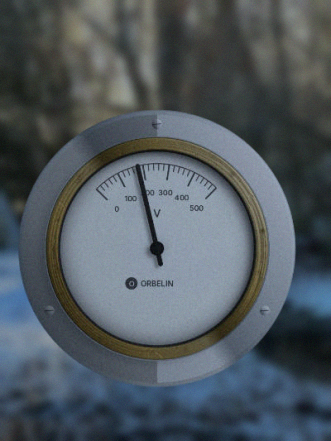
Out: 180 V
